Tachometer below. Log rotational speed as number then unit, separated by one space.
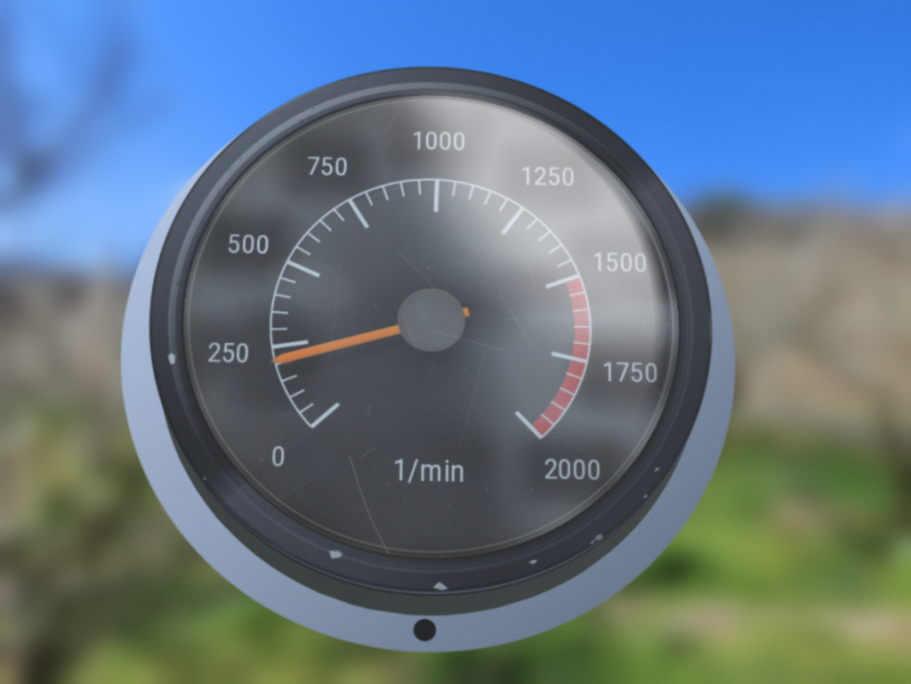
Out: 200 rpm
